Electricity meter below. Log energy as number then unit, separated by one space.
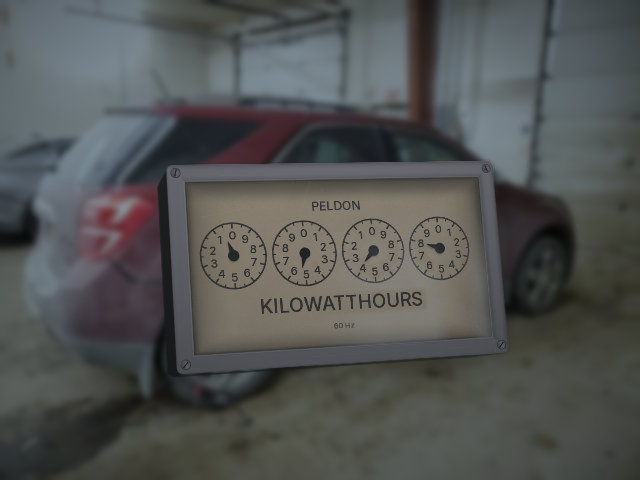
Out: 538 kWh
